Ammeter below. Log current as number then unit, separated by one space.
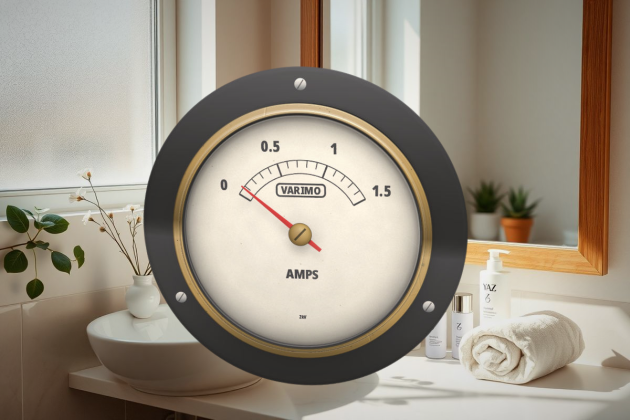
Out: 0.1 A
